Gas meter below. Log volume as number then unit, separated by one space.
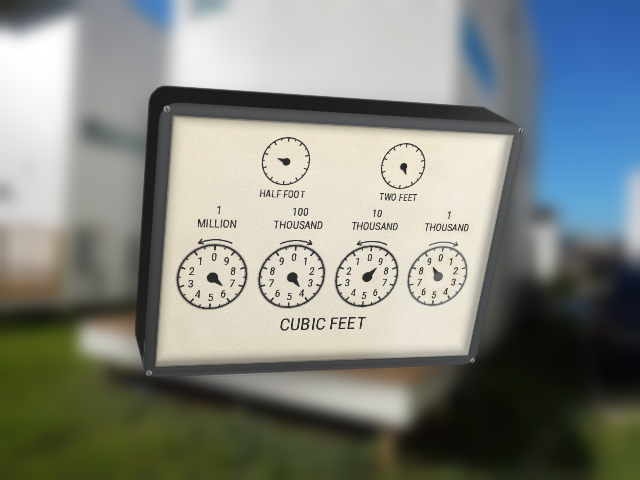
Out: 638900 ft³
